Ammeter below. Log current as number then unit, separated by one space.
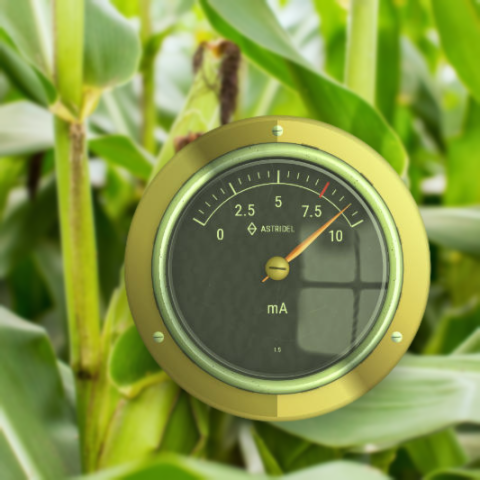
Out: 9 mA
